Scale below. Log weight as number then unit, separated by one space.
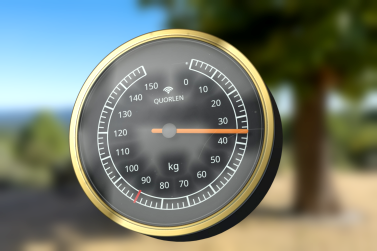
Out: 36 kg
